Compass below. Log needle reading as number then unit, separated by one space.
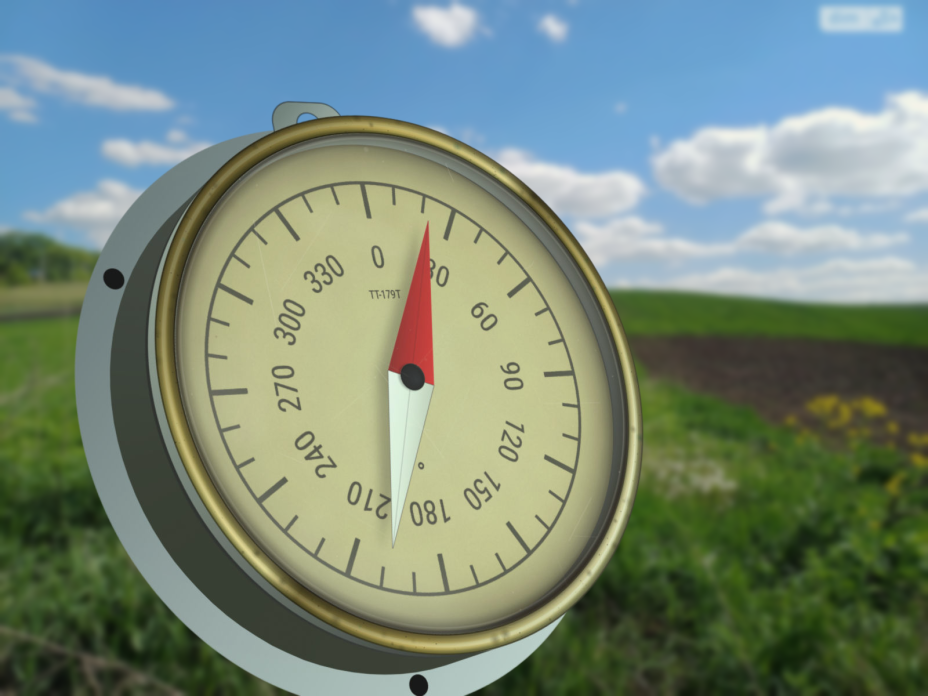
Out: 20 °
